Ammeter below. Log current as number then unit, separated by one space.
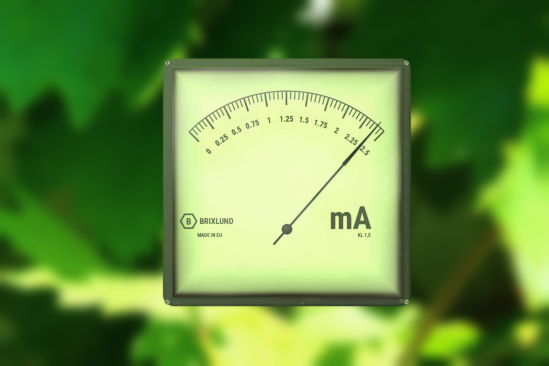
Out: 2.4 mA
